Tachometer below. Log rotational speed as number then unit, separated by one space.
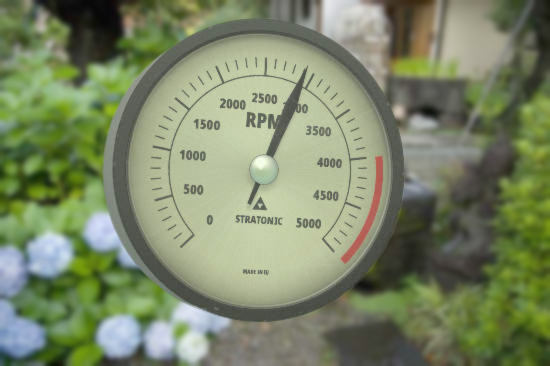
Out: 2900 rpm
